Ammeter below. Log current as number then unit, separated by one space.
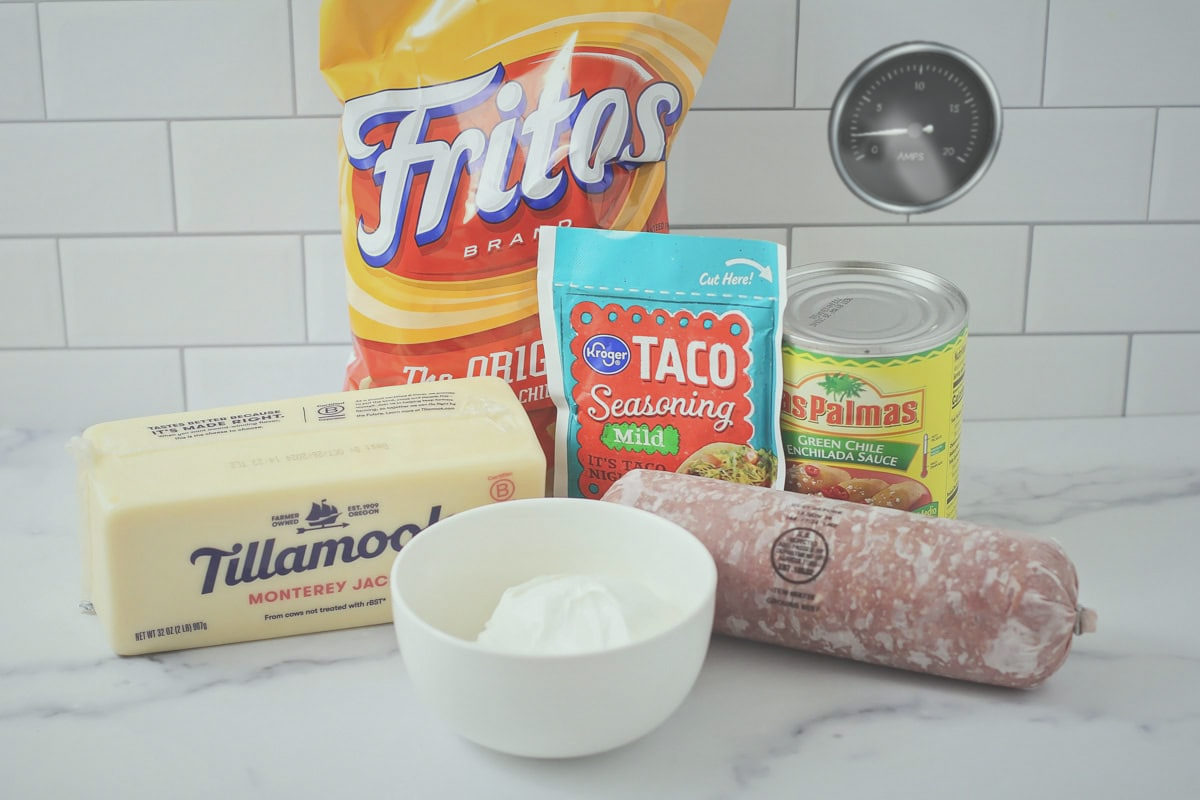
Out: 2 A
